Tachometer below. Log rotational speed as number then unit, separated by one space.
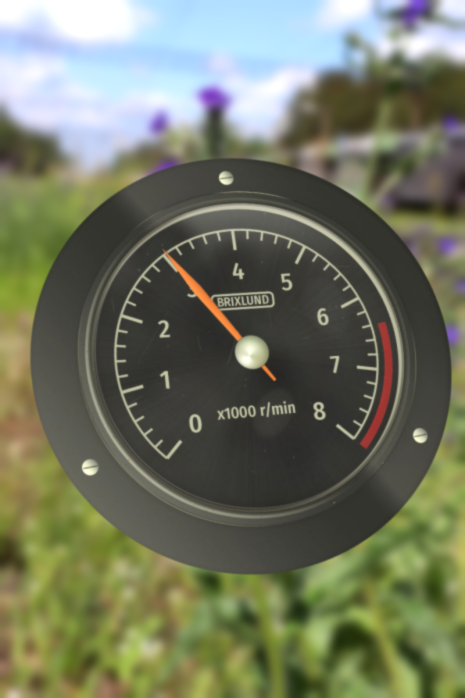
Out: 3000 rpm
